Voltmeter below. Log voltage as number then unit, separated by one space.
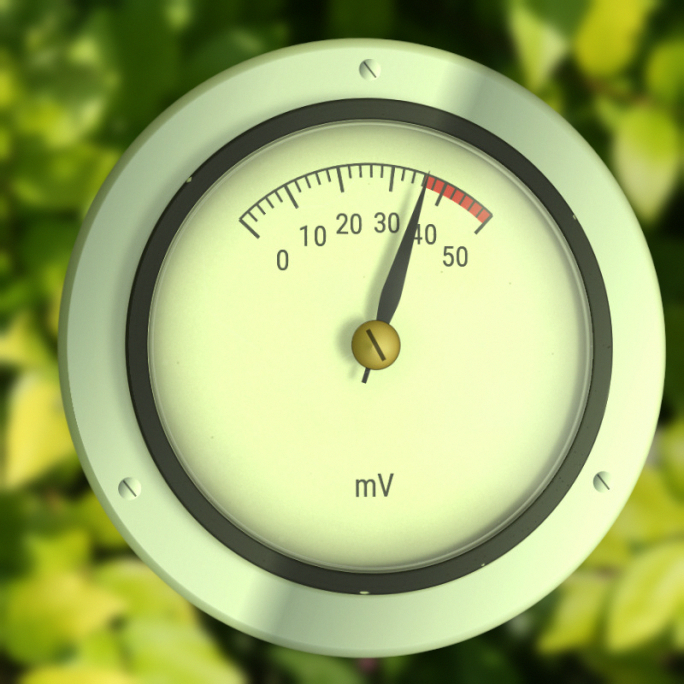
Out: 36 mV
